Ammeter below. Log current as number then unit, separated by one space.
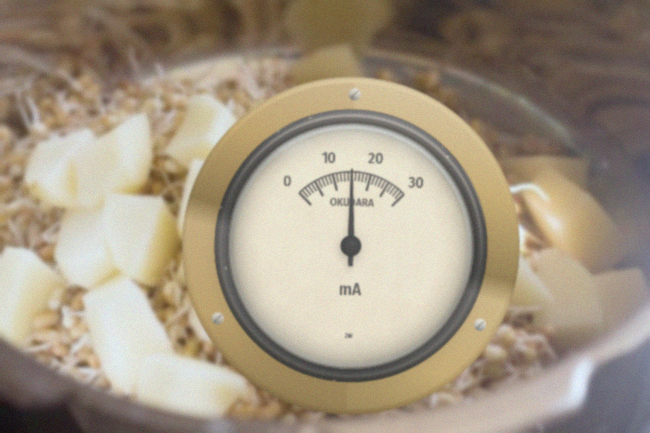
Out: 15 mA
